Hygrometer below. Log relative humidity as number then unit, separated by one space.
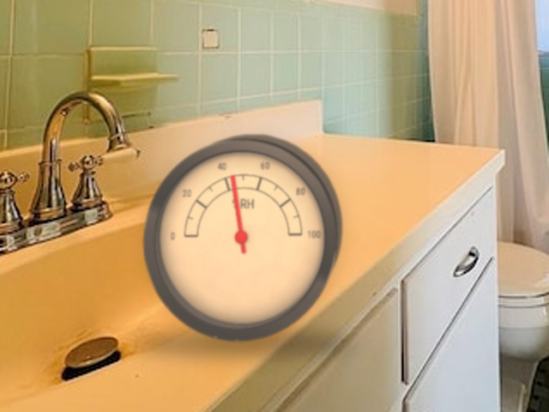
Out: 45 %
